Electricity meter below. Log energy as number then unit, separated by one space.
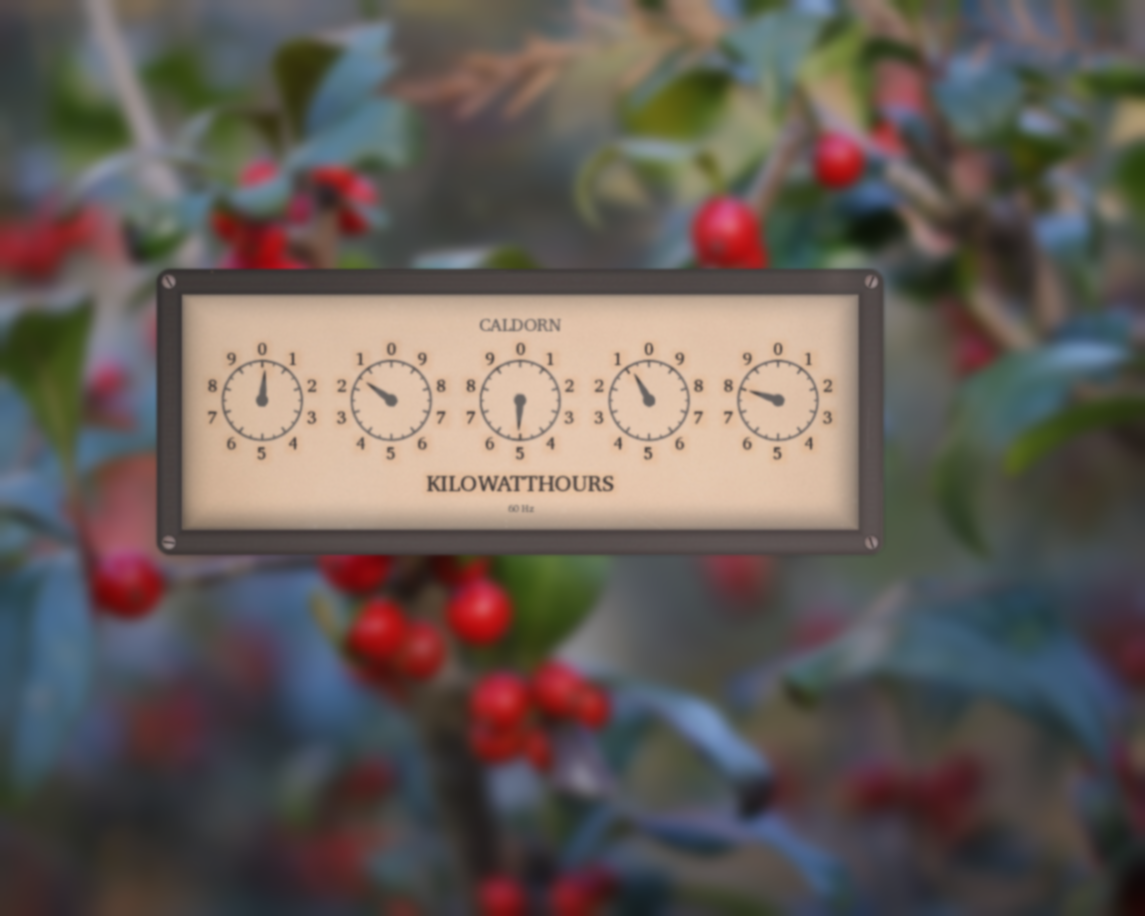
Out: 1508 kWh
